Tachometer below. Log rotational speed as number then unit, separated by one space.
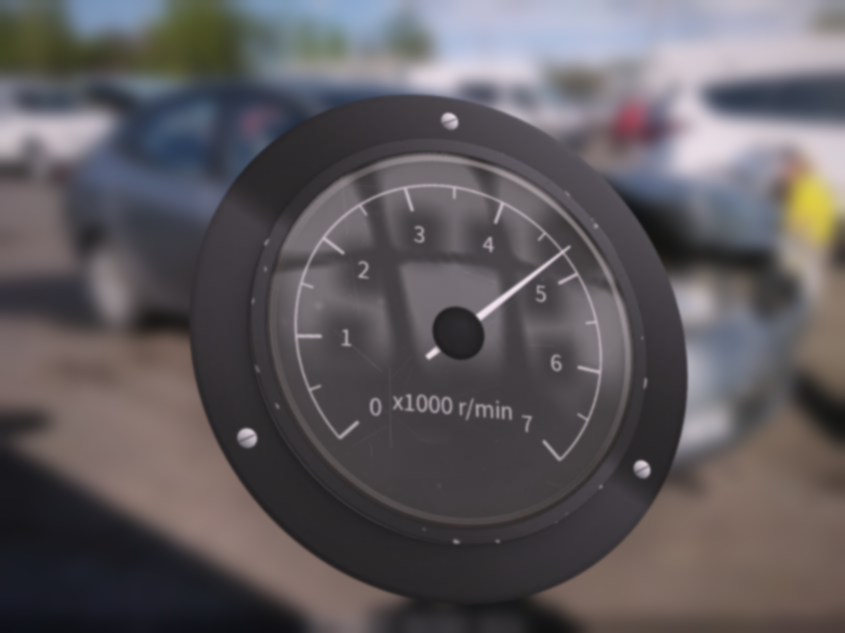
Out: 4750 rpm
